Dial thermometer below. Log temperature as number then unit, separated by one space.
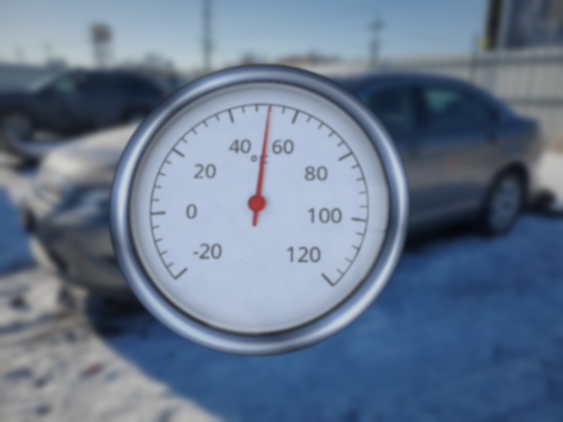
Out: 52 °F
